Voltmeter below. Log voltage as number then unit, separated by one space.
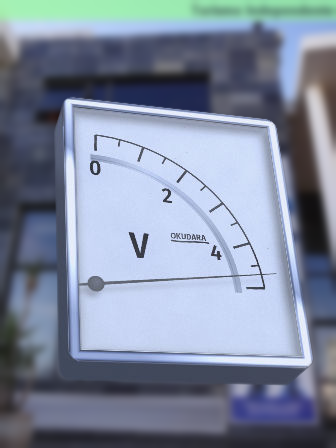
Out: 4.75 V
